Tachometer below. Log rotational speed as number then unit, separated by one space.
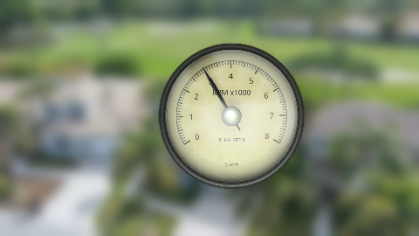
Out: 3000 rpm
